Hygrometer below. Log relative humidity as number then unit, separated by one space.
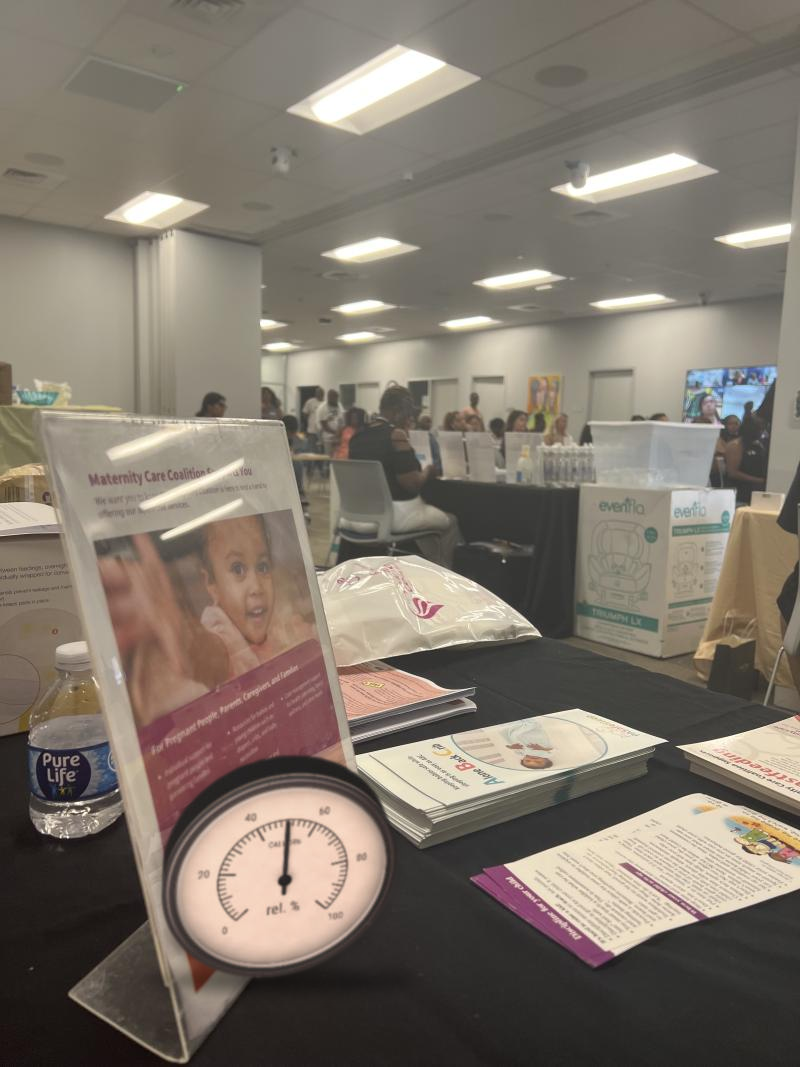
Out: 50 %
